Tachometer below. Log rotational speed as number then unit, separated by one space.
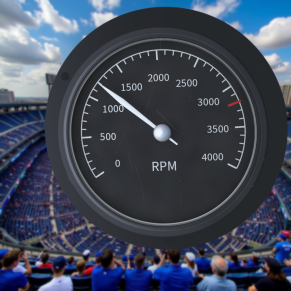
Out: 1200 rpm
